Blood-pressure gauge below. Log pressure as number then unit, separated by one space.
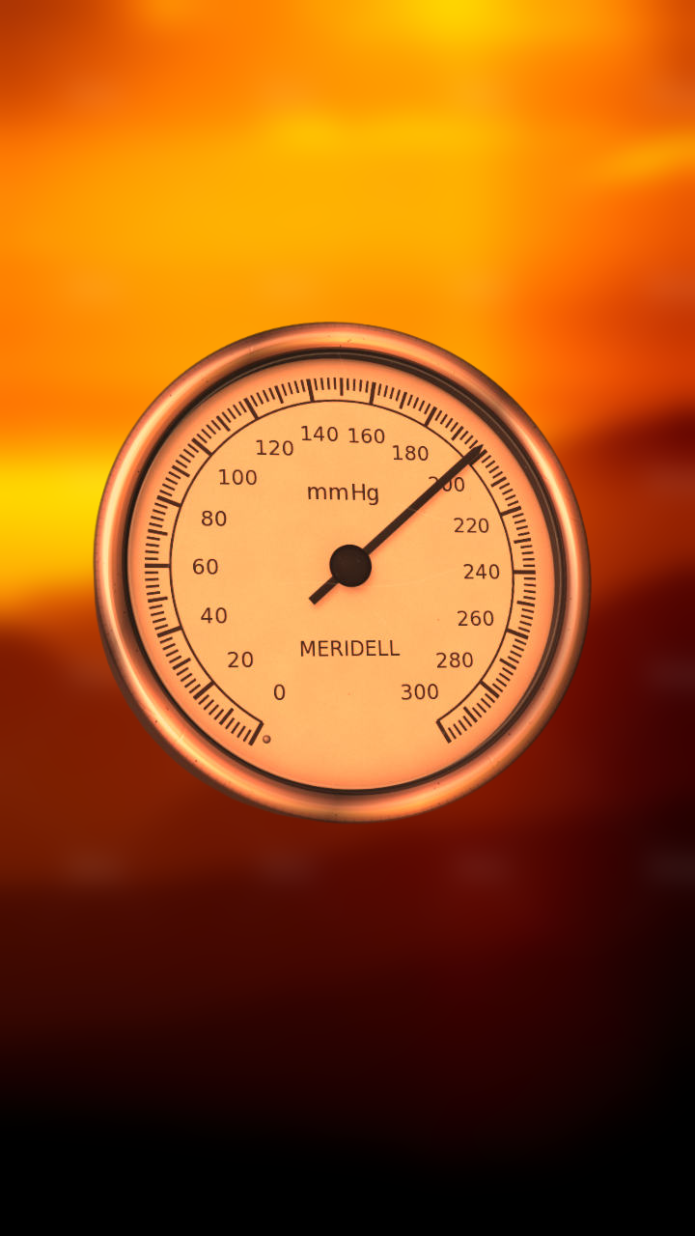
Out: 198 mmHg
